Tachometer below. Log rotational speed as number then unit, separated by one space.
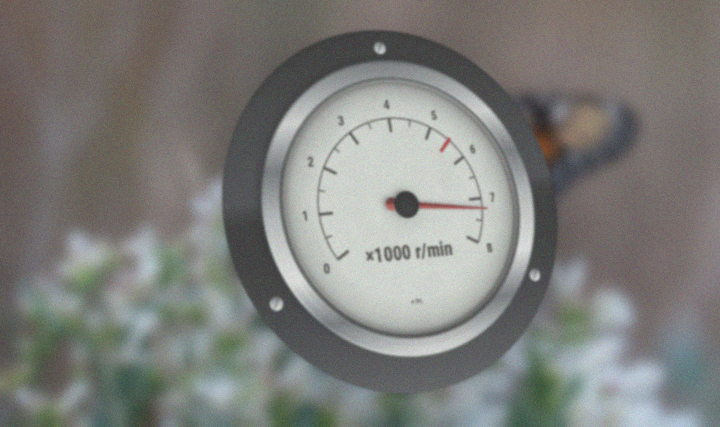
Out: 7250 rpm
